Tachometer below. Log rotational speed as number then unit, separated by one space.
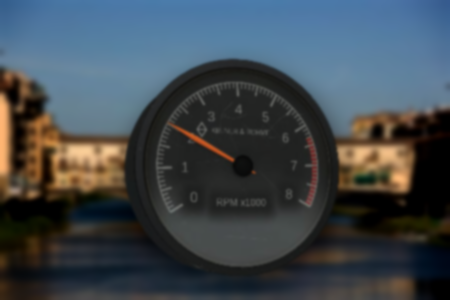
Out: 2000 rpm
